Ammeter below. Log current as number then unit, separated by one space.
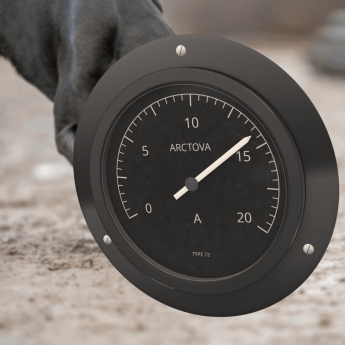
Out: 14.25 A
